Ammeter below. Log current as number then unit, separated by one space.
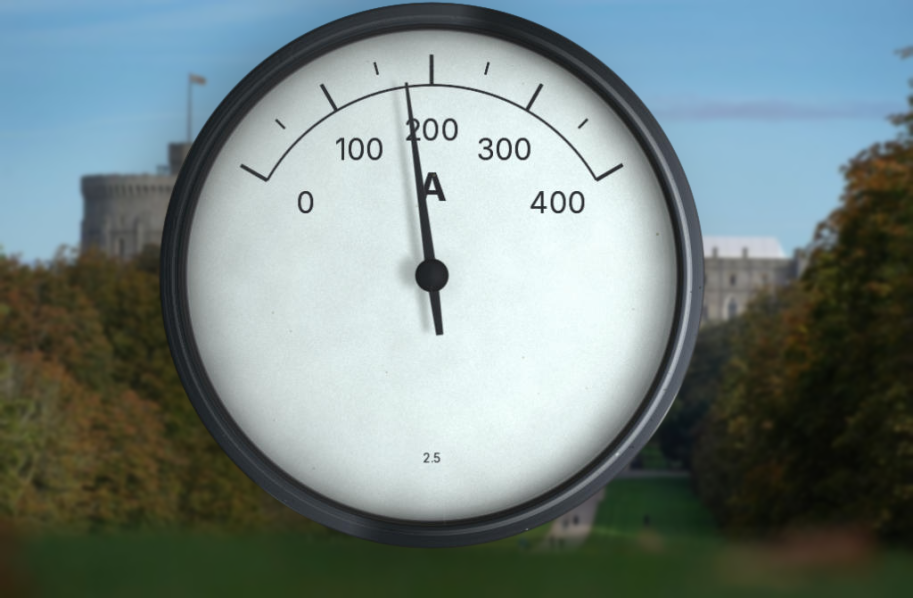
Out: 175 A
